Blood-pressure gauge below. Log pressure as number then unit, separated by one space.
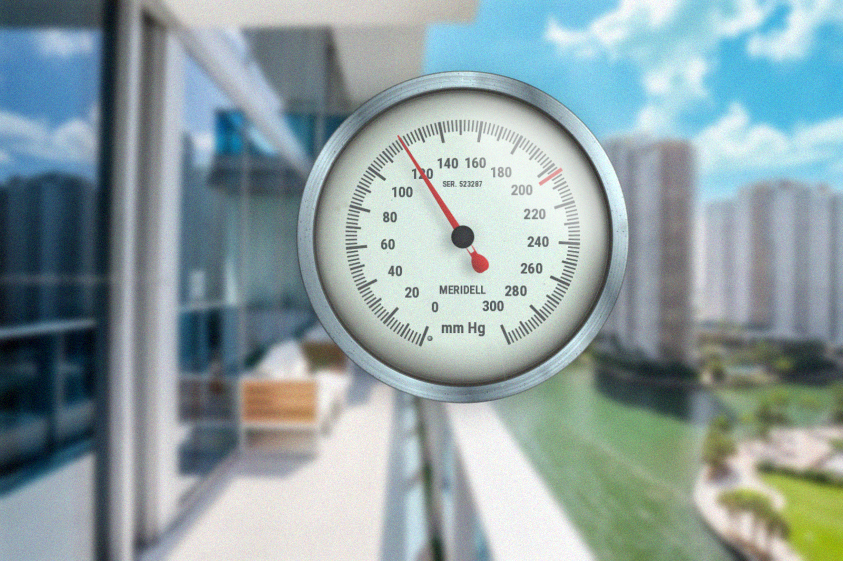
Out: 120 mmHg
